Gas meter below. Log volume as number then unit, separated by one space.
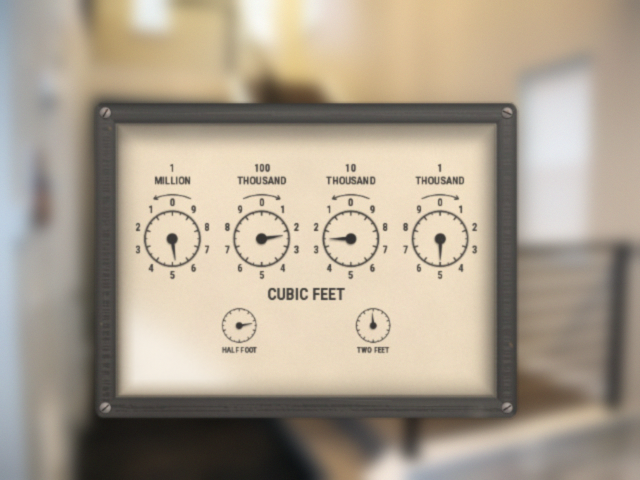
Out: 522500 ft³
